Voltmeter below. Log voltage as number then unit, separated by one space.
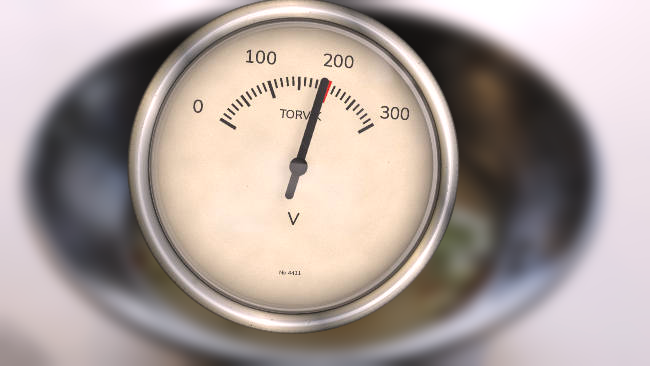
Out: 190 V
